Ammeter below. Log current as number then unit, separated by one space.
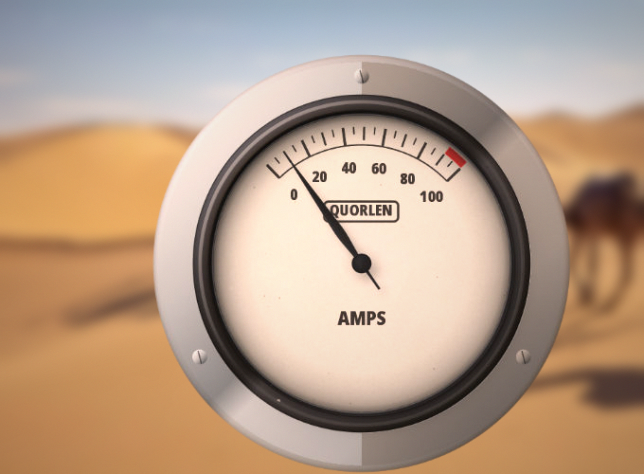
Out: 10 A
